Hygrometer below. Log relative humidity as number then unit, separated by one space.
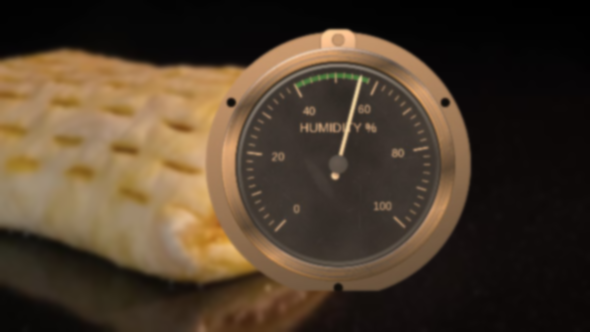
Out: 56 %
